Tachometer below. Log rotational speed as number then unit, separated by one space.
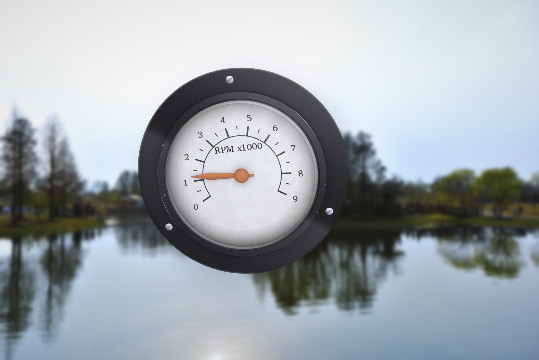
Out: 1250 rpm
